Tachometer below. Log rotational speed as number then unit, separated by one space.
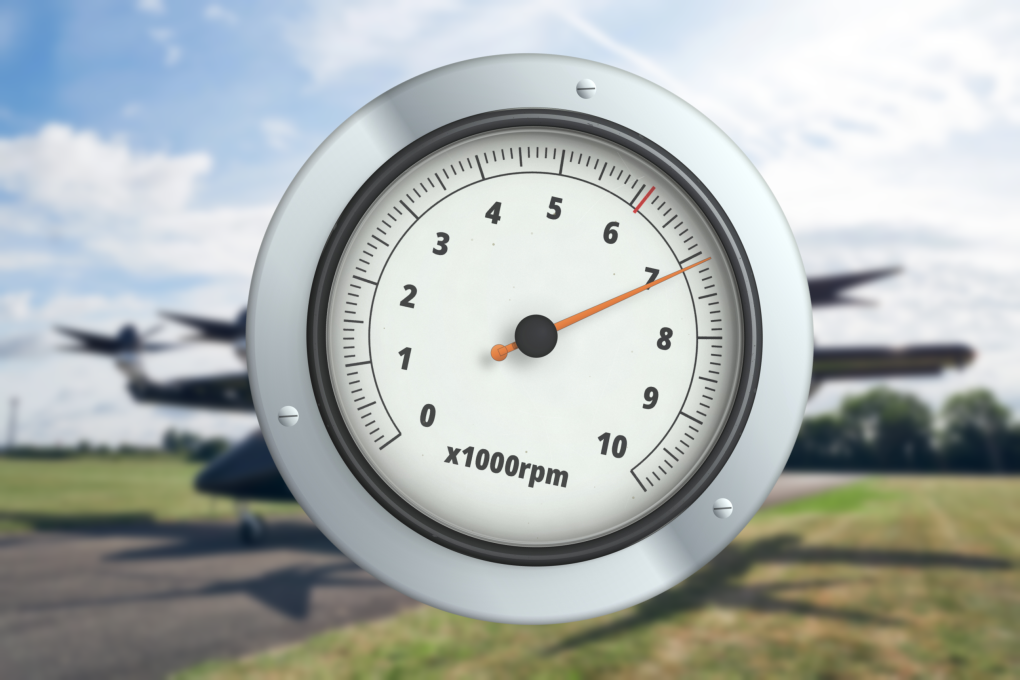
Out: 7100 rpm
